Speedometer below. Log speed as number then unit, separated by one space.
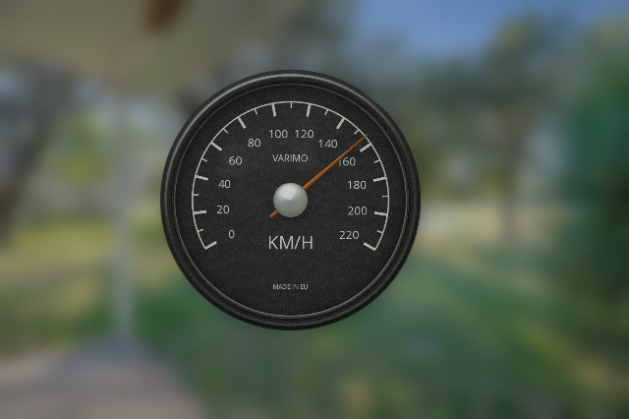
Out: 155 km/h
